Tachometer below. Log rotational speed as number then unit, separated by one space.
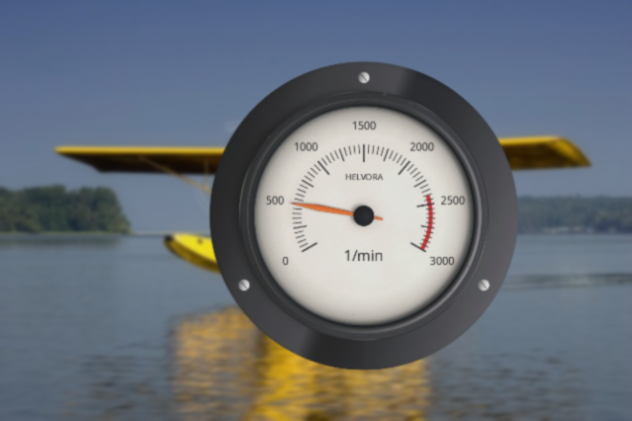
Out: 500 rpm
